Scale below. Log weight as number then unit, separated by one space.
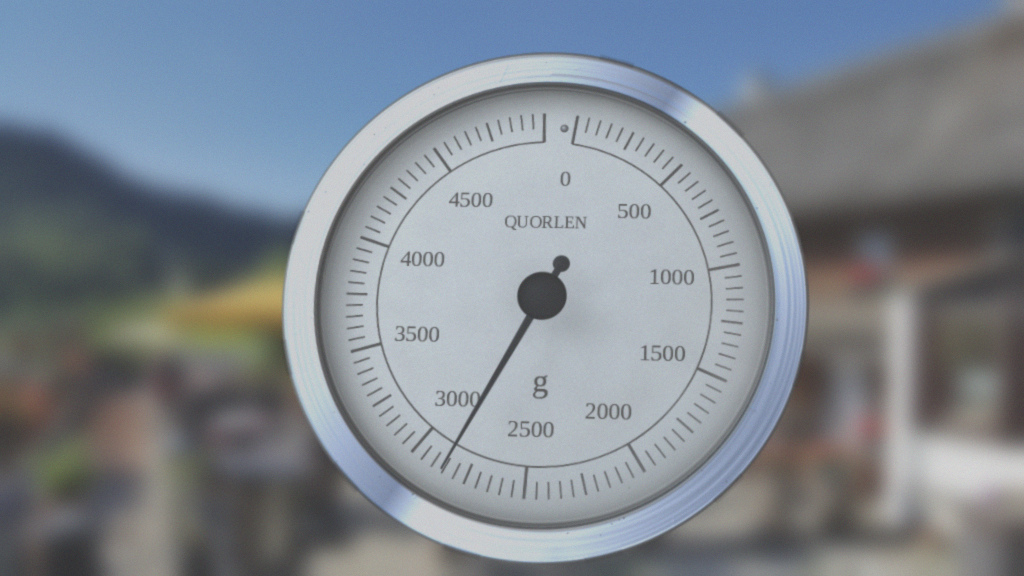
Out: 2850 g
